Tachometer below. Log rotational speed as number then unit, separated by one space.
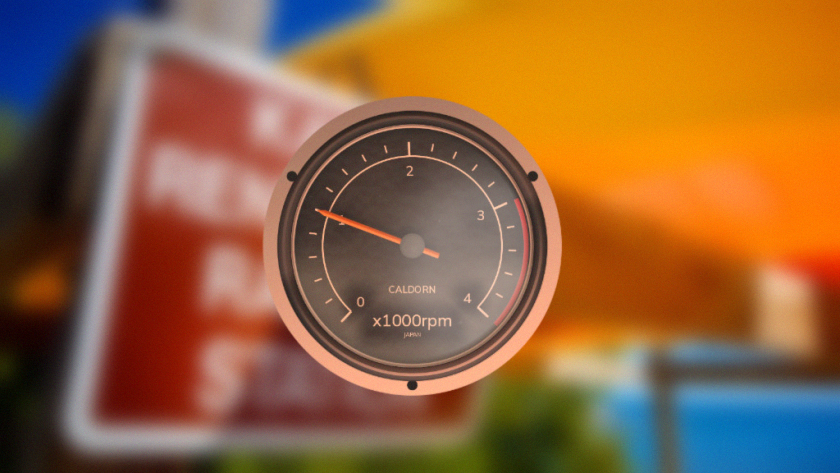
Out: 1000 rpm
